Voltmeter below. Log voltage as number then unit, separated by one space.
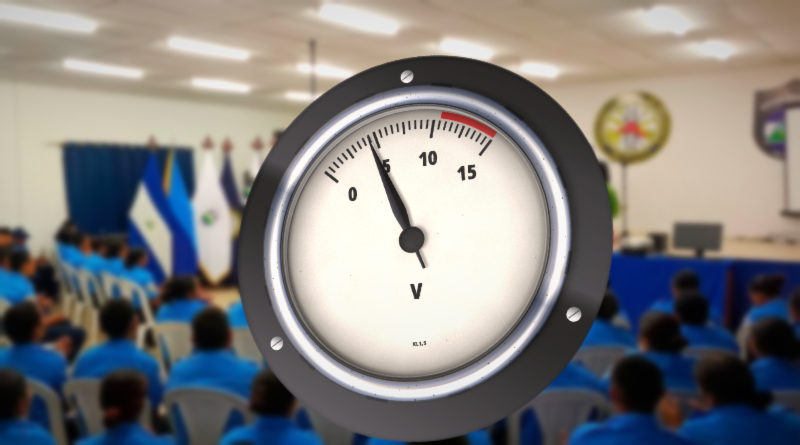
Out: 4.5 V
